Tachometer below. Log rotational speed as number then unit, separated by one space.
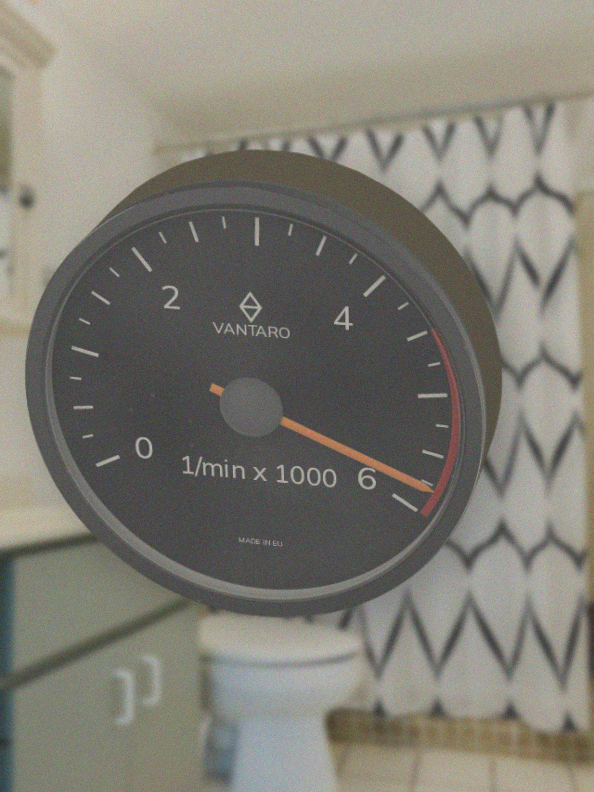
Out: 5750 rpm
